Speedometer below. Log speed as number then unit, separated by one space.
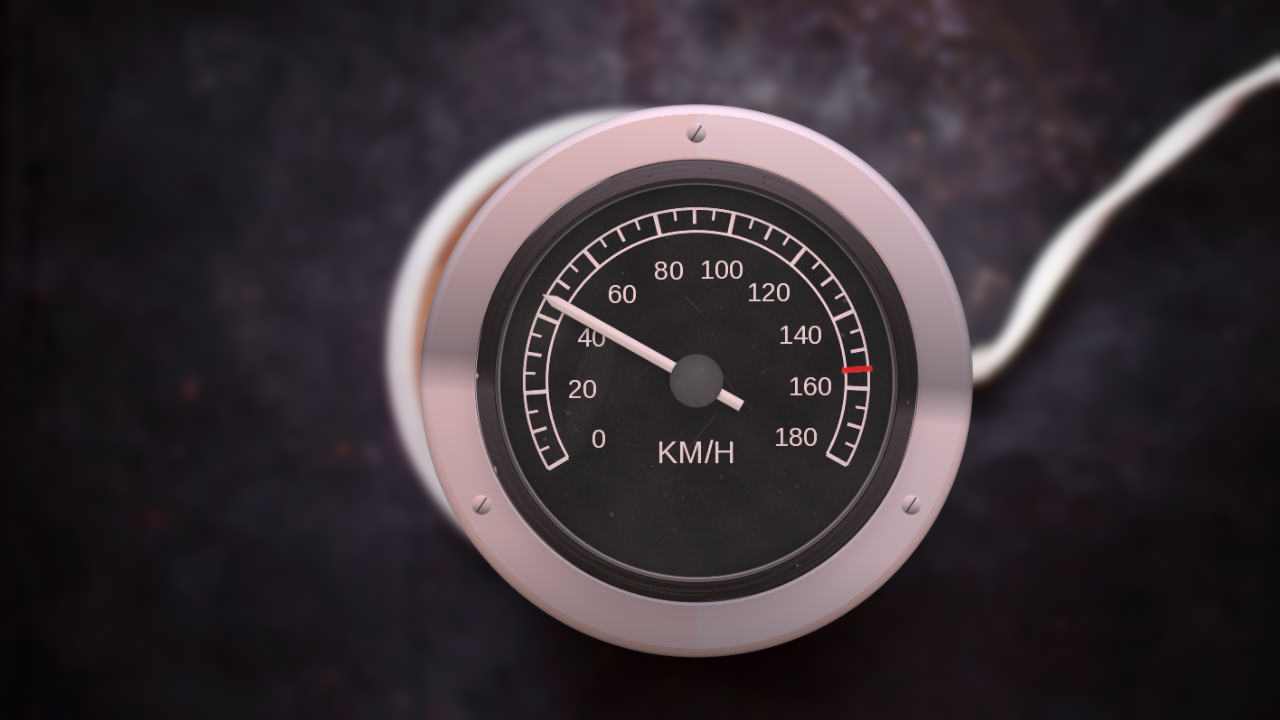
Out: 45 km/h
